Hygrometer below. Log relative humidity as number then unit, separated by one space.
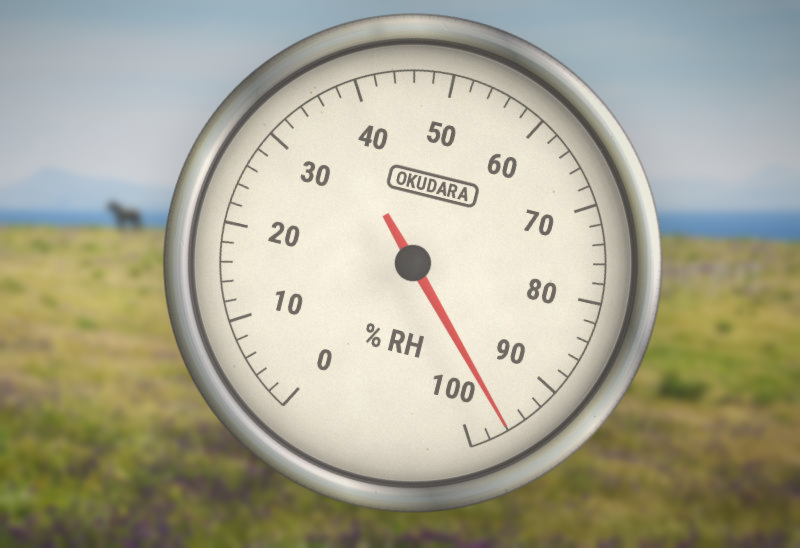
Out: 96 %
